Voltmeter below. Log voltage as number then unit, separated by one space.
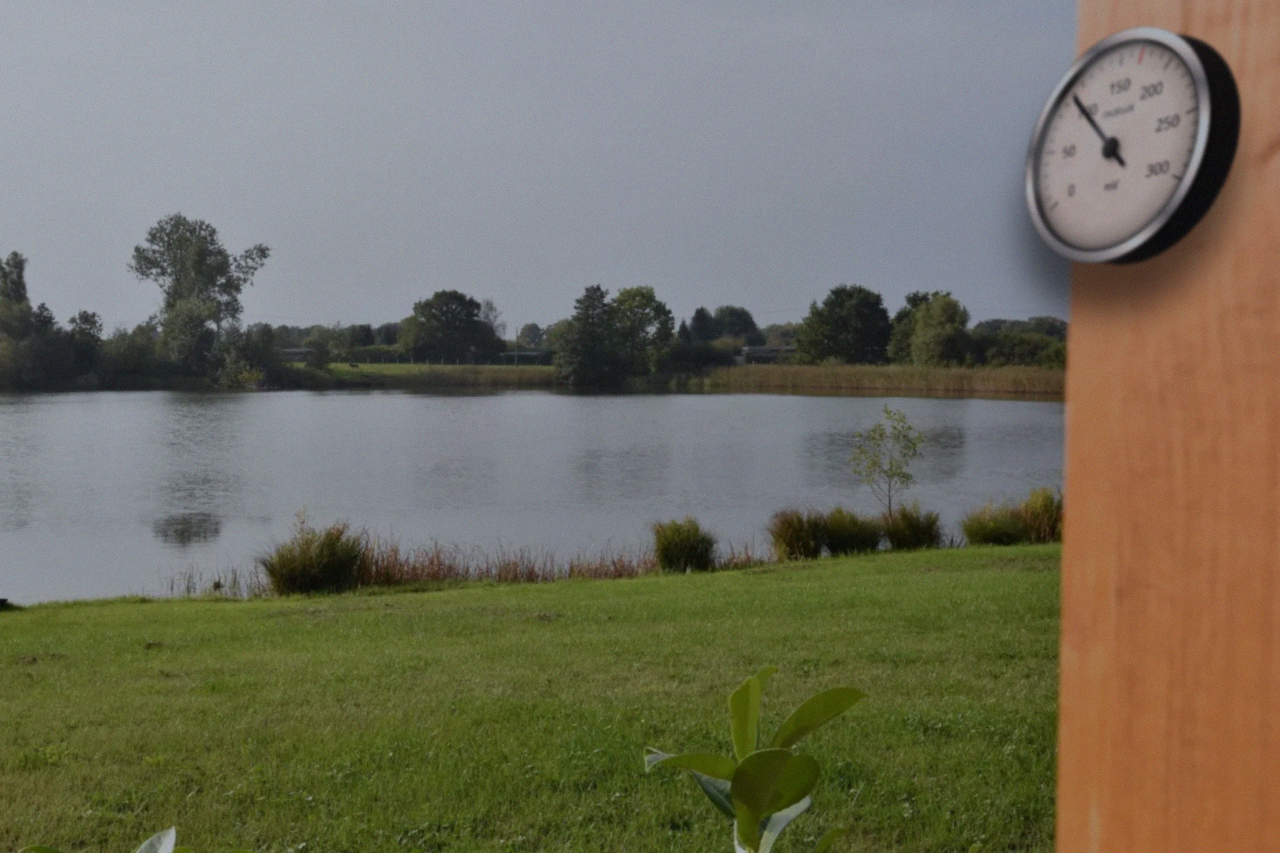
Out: 100 mV
